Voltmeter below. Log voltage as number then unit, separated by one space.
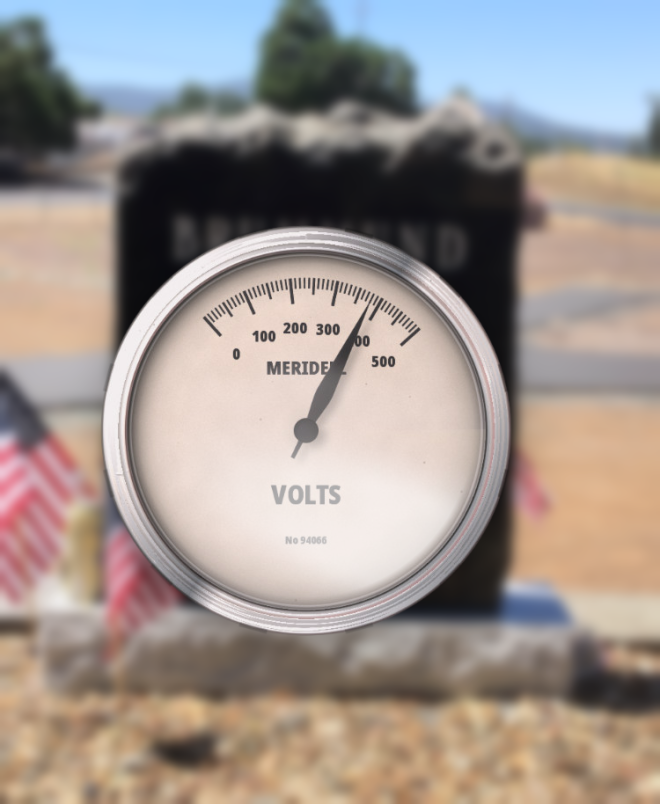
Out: 380 V
